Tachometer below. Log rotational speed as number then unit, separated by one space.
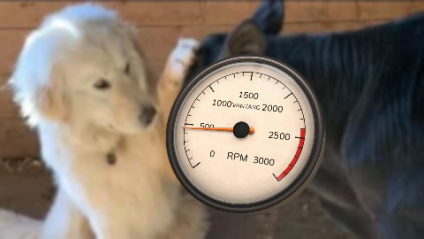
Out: 450 rpm
